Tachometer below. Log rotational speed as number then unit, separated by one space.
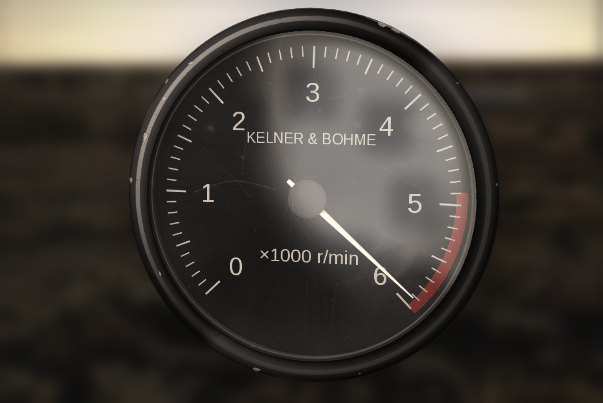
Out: 5900 rpm
